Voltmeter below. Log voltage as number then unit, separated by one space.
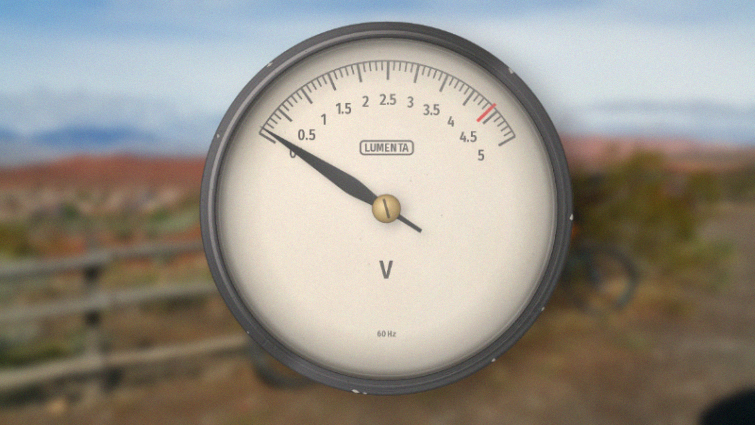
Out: 0.1 V
